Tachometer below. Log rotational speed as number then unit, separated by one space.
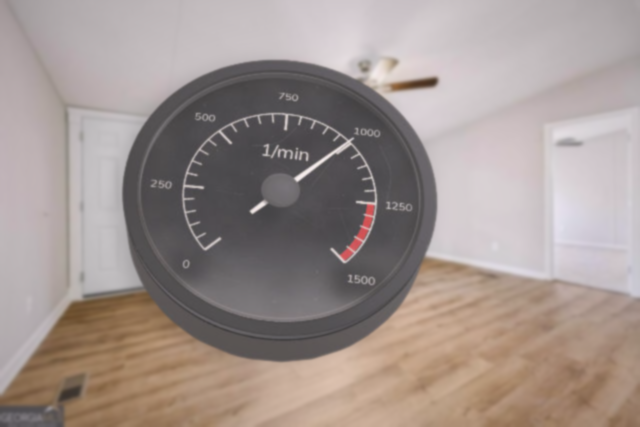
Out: 1000 rpm
